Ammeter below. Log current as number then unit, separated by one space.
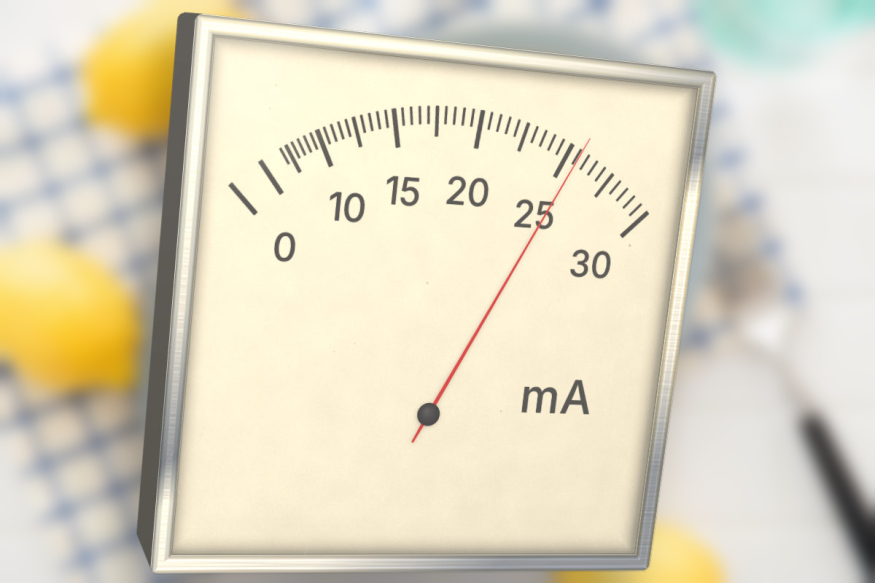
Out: 25.5 mA
